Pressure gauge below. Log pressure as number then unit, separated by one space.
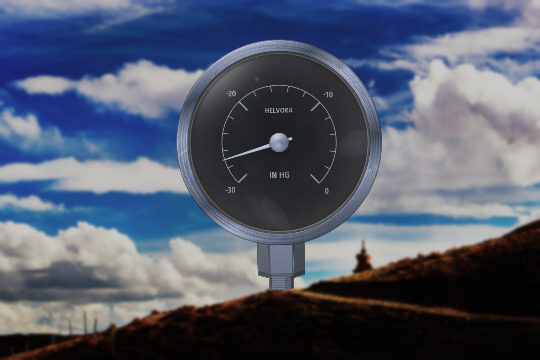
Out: -27 inHg
